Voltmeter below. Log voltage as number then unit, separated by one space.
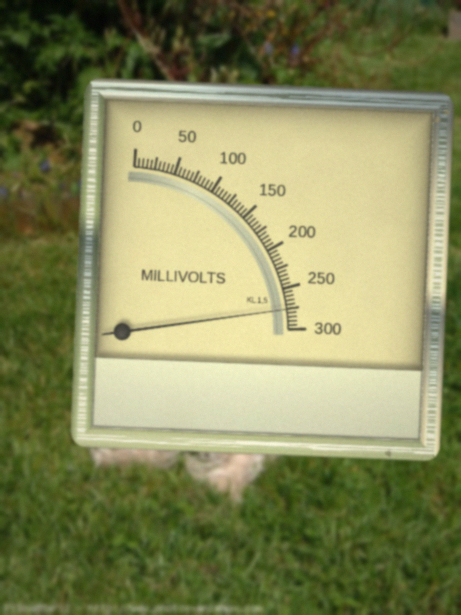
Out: 275 mV
